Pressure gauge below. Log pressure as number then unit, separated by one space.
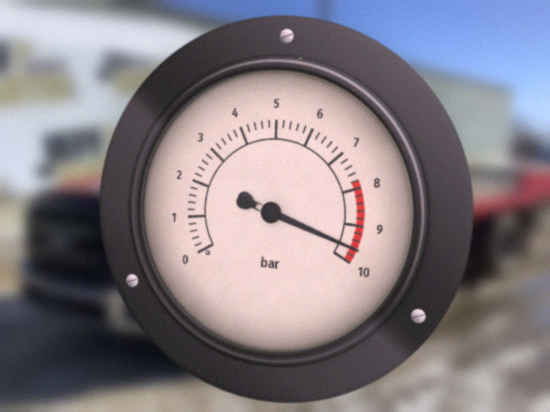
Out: 9.6 bar
